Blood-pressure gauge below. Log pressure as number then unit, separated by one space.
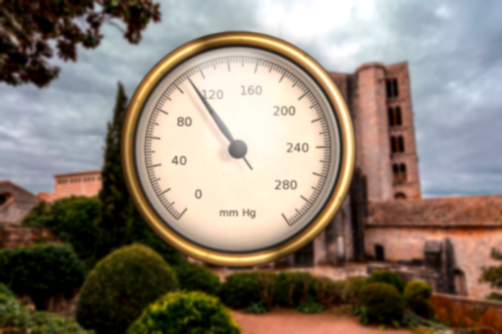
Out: 110 mmHg
